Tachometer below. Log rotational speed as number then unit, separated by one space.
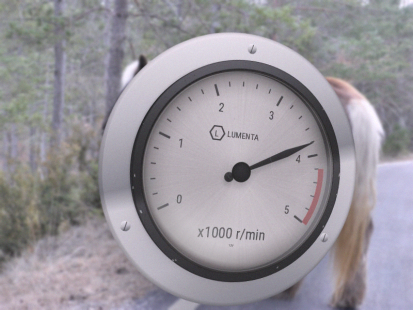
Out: 3800 rpm
